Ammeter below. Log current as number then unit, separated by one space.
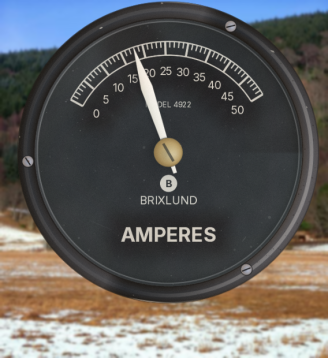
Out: 18 A
